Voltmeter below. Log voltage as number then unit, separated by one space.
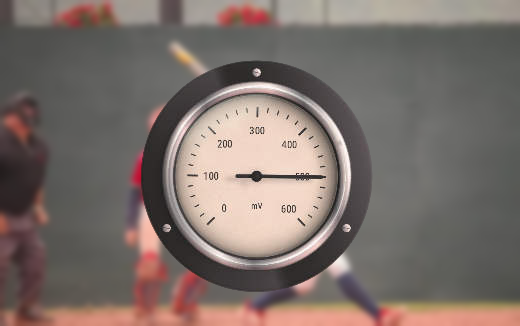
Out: 500 mV
